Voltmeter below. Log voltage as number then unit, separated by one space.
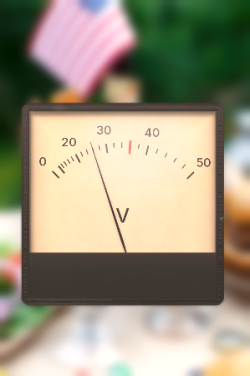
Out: 26 V
